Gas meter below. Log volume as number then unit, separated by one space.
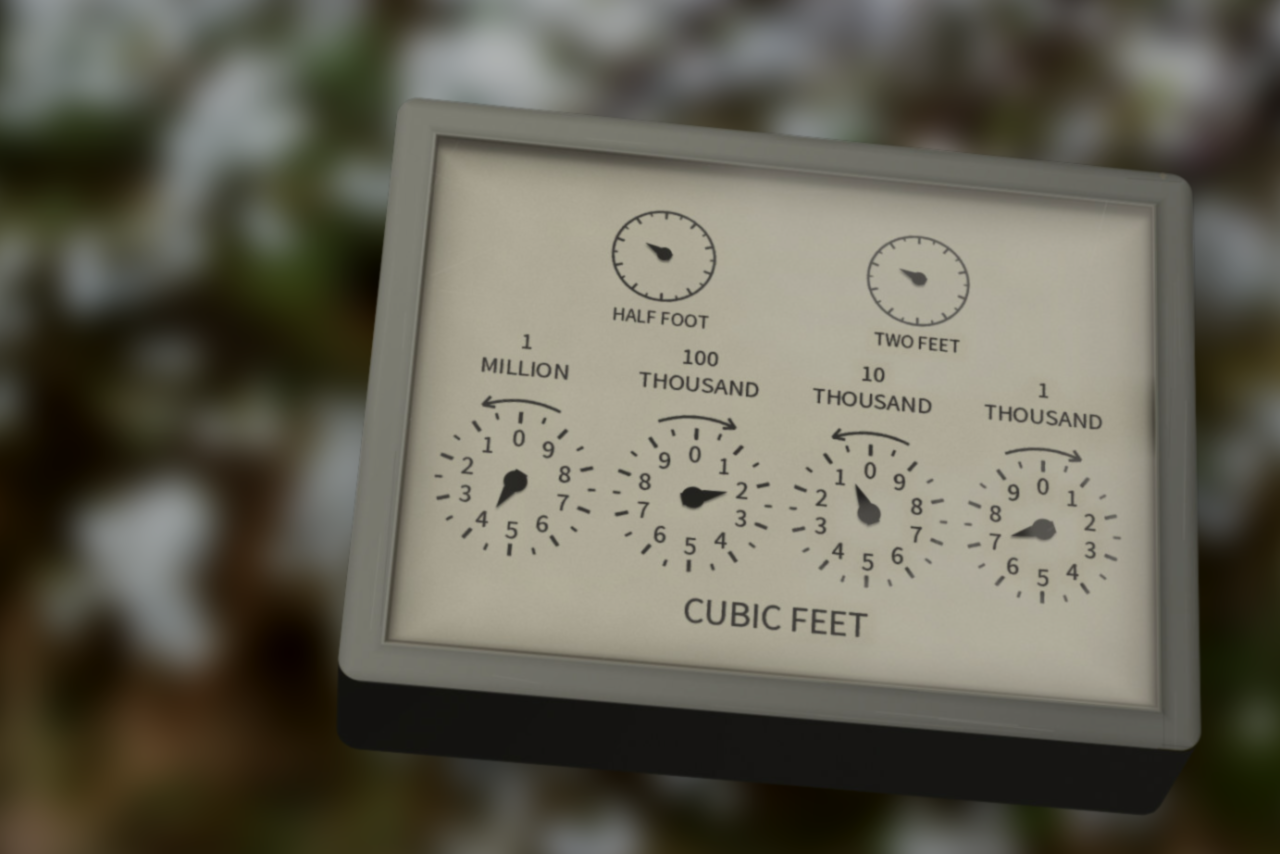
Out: 420700 ft³
